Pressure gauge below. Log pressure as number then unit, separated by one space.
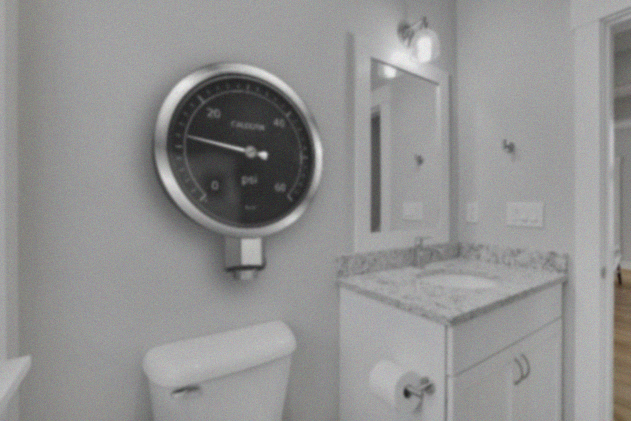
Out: 12 psi
